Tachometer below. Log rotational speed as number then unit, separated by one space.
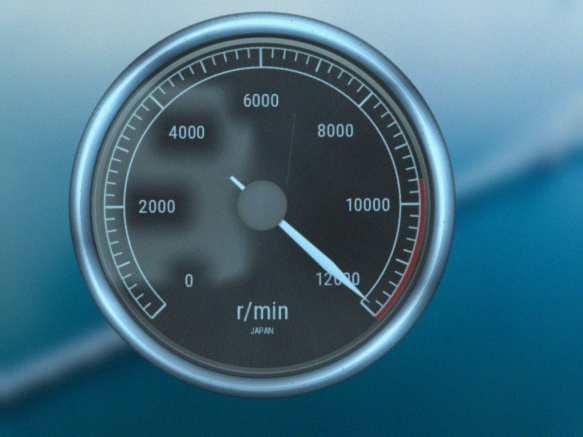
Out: 11900 rpm
